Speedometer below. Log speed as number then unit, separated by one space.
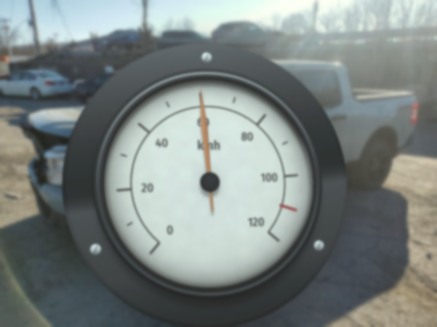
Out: 60 km/h
